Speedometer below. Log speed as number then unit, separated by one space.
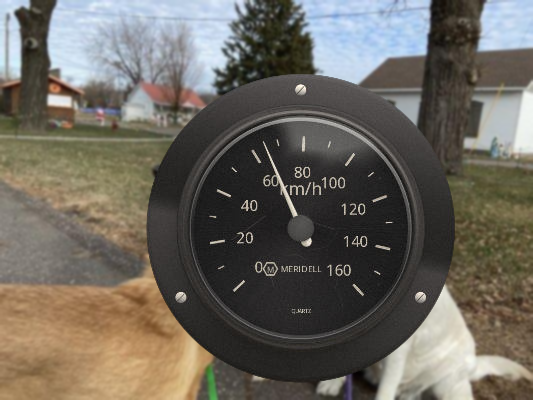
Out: 65 km/h
